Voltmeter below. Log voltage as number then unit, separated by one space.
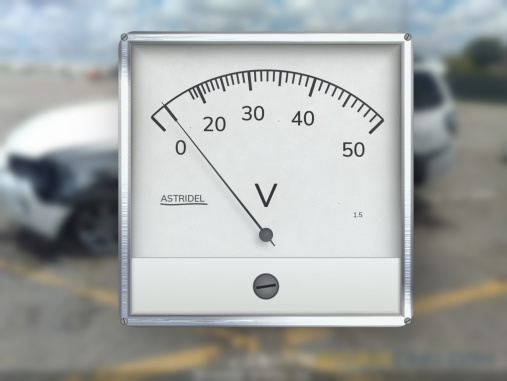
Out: 10 V
